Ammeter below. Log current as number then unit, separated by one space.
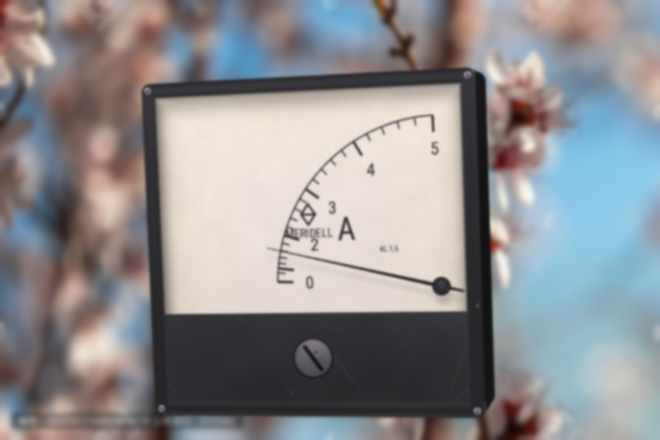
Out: 1.6 A
